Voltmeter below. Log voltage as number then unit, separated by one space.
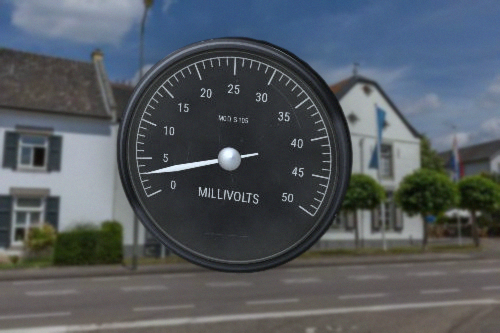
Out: 3 mV
